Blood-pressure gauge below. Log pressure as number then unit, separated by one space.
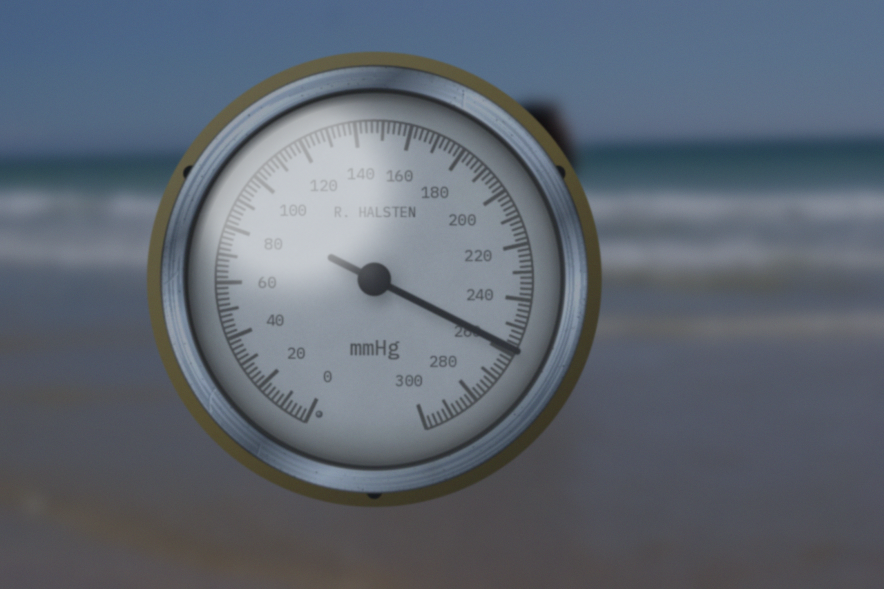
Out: 258 mmHg
